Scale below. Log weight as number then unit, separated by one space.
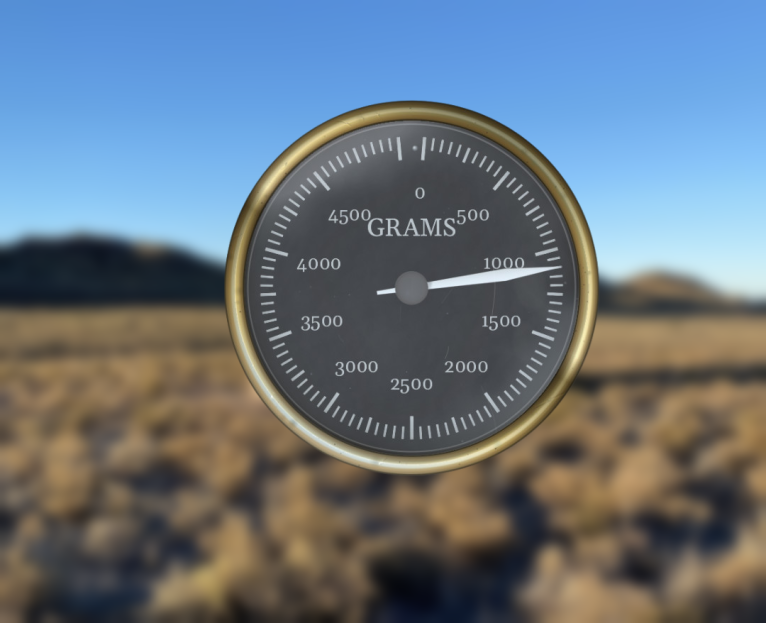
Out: 1100 g
